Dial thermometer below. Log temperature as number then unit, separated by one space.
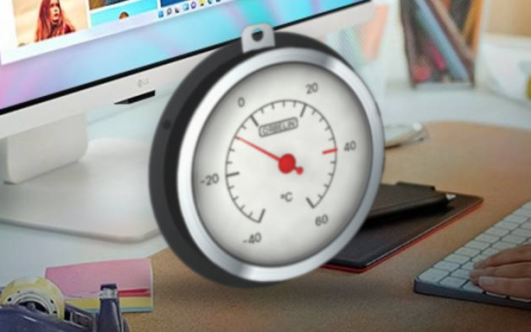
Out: -8 °C
